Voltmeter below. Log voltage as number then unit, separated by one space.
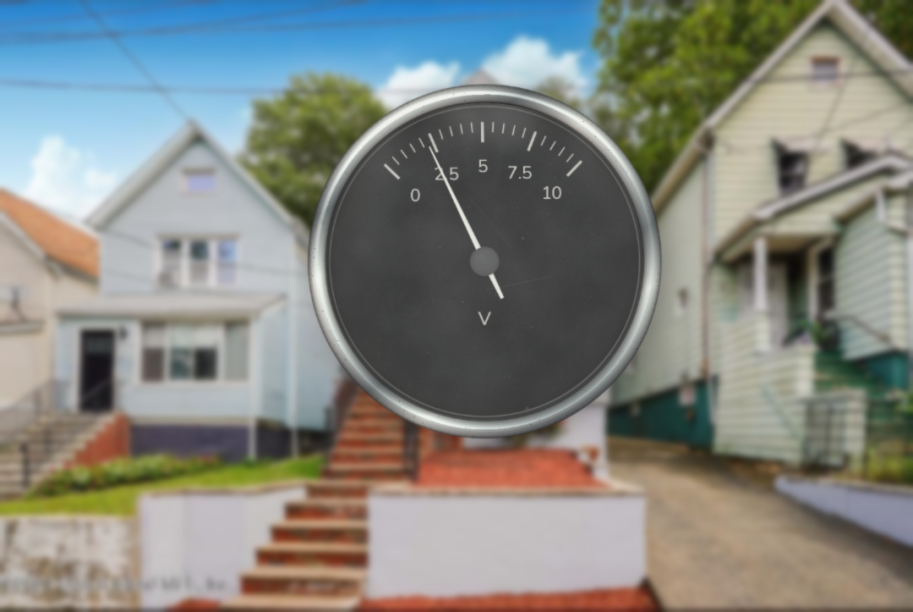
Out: 2.25 V
